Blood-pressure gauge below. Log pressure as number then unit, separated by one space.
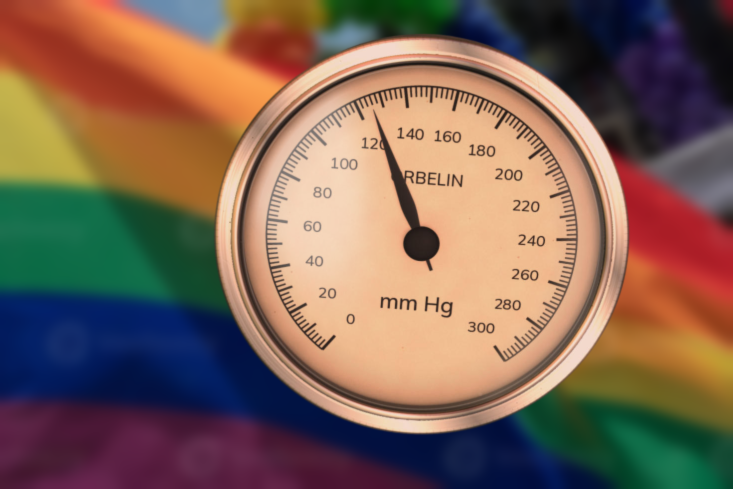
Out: 126 mmHg
